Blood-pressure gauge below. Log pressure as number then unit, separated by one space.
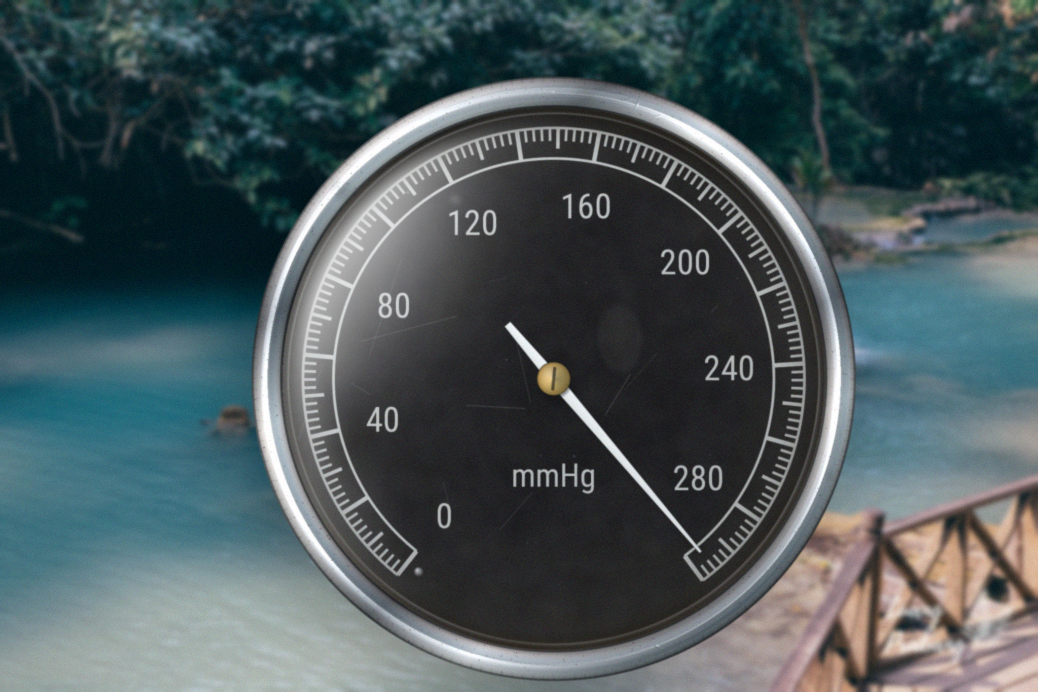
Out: 296 mmHg
